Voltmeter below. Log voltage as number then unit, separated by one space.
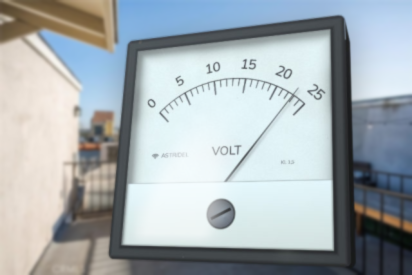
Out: 23 V
